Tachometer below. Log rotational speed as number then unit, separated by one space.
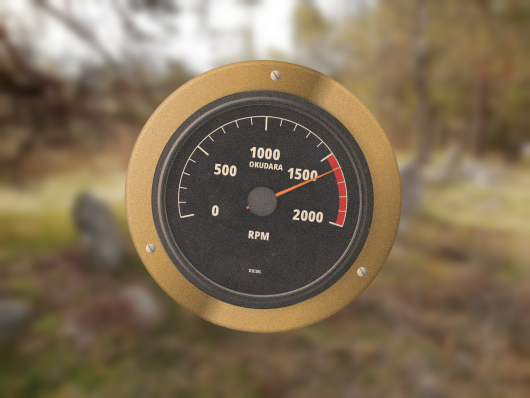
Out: 1600 rpm
